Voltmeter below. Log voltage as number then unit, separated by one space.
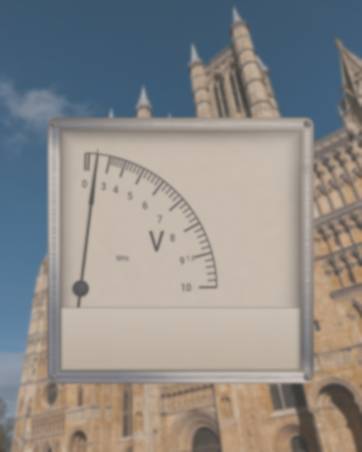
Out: 2 V
